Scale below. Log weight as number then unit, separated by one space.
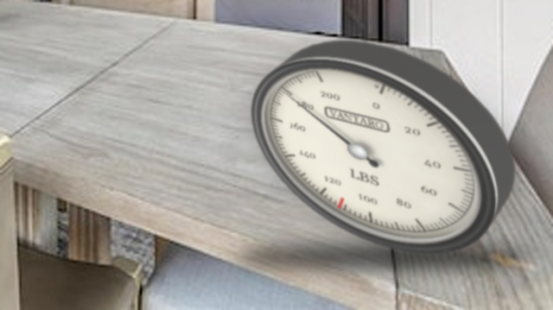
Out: 180 lb
